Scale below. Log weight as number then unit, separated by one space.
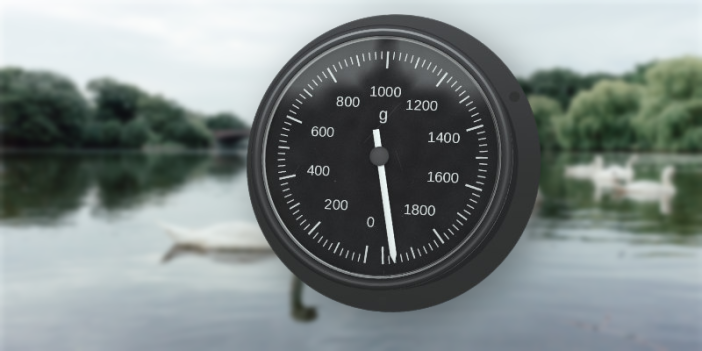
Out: 1960 g
